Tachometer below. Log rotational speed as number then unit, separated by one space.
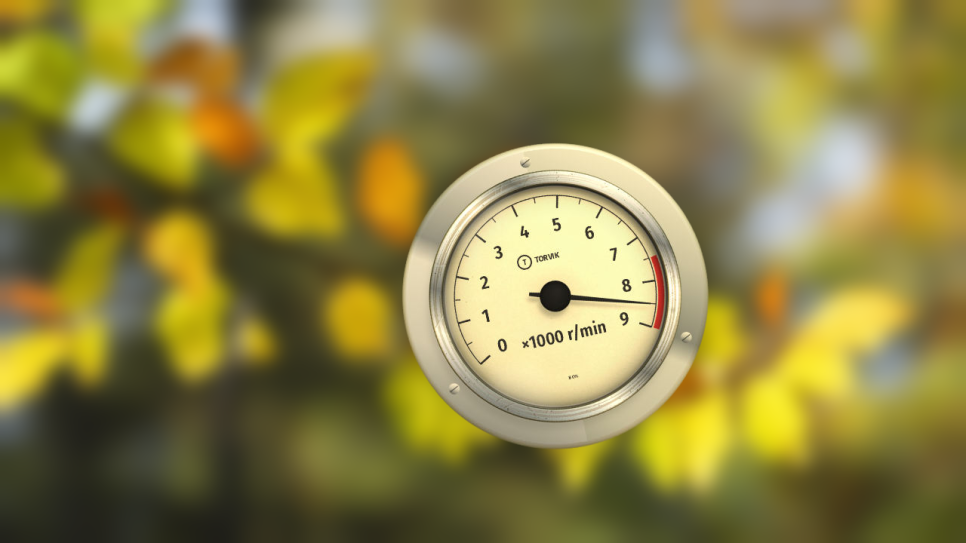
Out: 8500 rpm
